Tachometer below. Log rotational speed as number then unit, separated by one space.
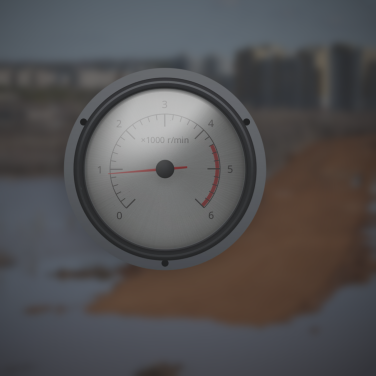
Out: 900 rpm
